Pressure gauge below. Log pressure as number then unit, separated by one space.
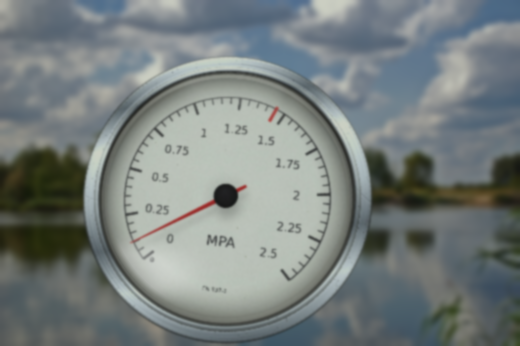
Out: 0.1 MPa
